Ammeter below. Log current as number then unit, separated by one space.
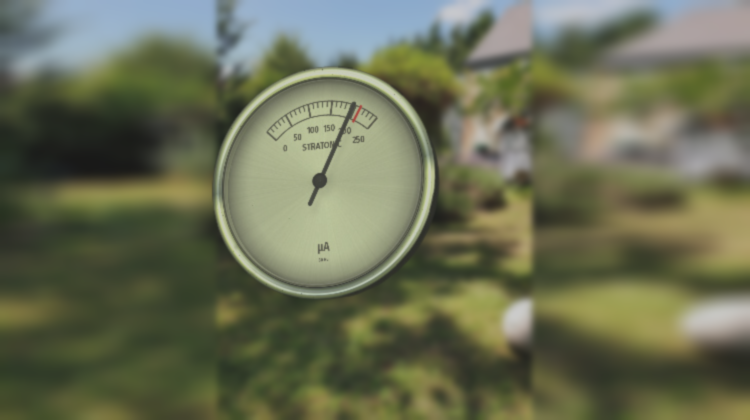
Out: 200 µA
